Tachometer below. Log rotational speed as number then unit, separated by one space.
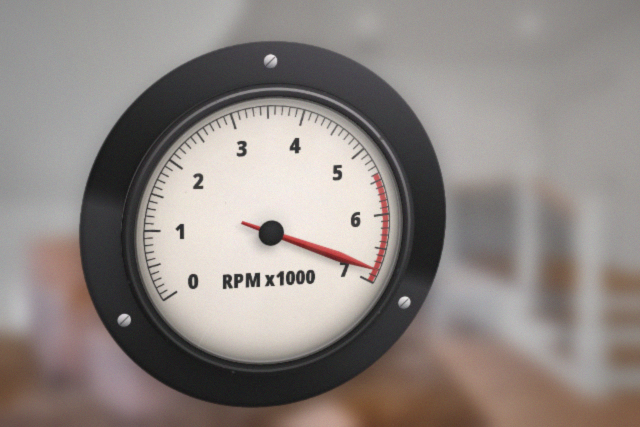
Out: 6800 rpm
